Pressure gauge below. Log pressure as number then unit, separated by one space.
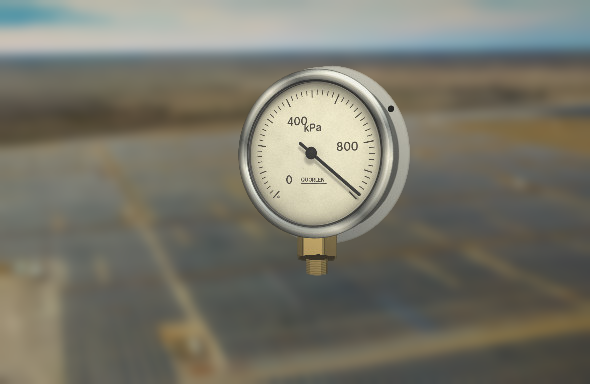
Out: 980 kPa
